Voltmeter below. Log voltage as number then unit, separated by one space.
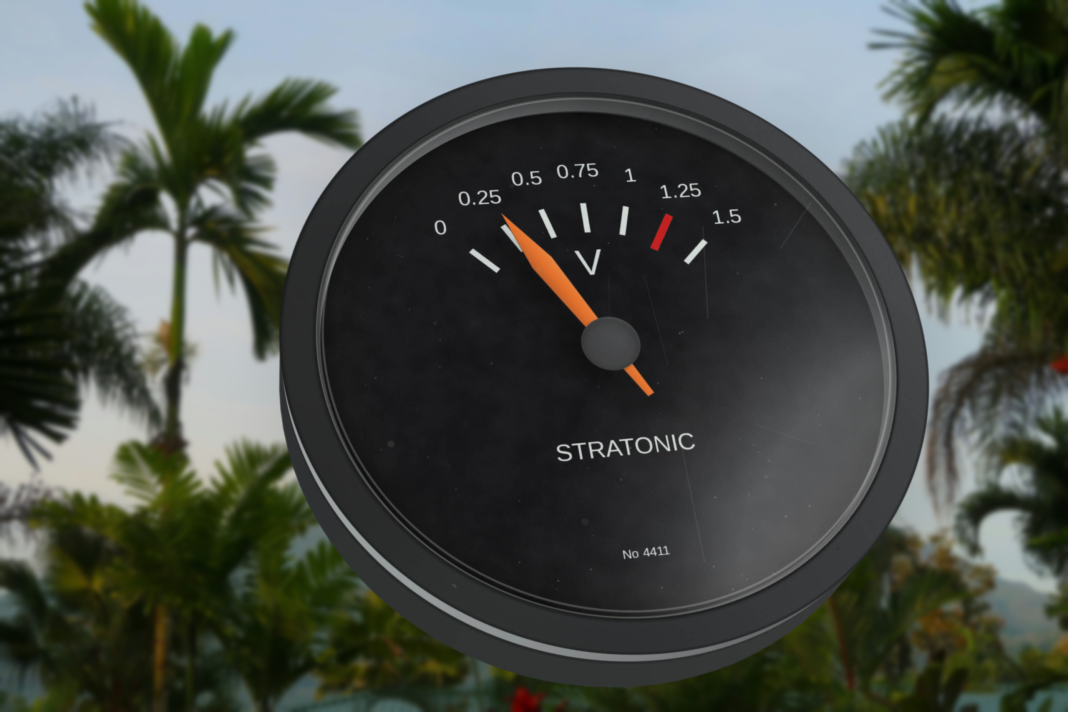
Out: 0.25 V
